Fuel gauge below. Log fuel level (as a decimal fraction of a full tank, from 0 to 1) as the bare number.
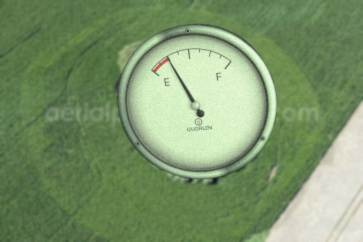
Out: 0.25
